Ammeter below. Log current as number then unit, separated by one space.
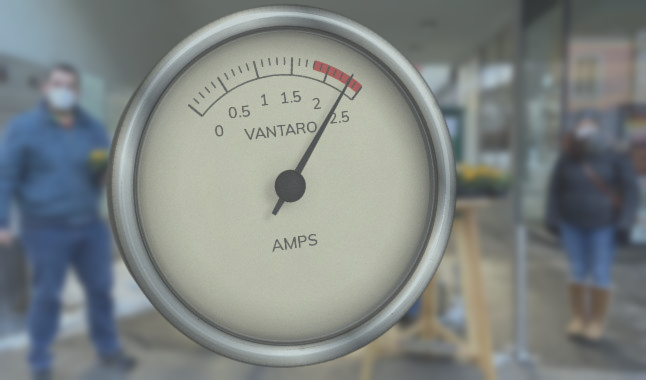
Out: 2.3 A
